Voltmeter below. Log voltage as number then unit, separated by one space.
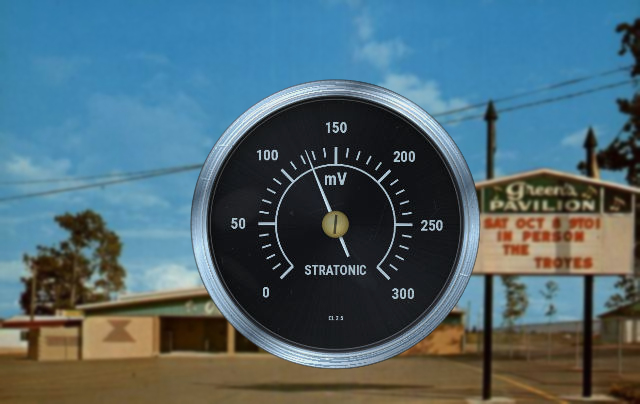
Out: 125 mV
